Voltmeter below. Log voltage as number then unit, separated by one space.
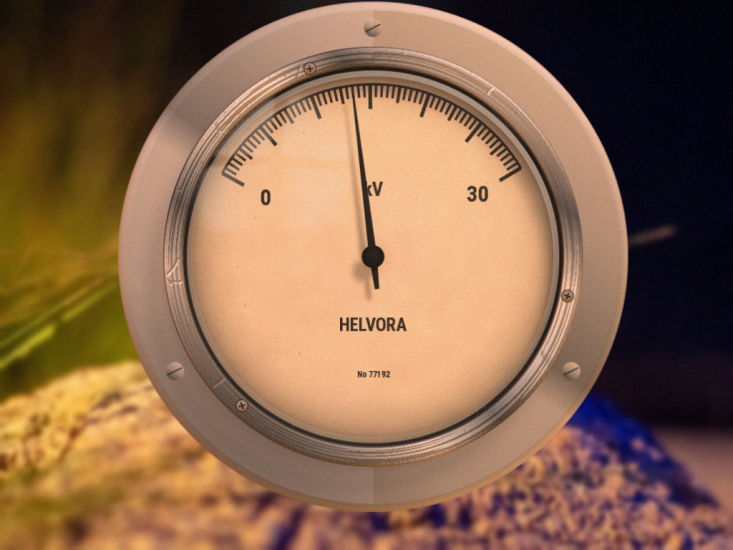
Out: 13.5 kV
